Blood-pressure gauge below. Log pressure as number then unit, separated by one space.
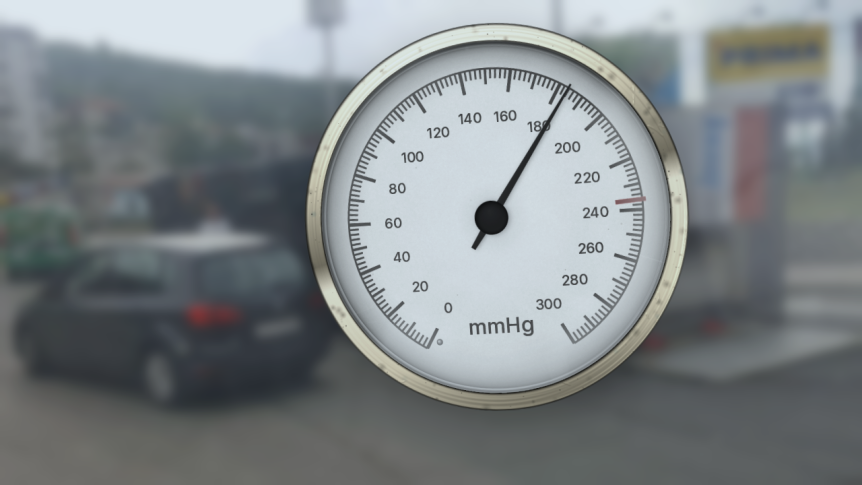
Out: 184 mmHg
